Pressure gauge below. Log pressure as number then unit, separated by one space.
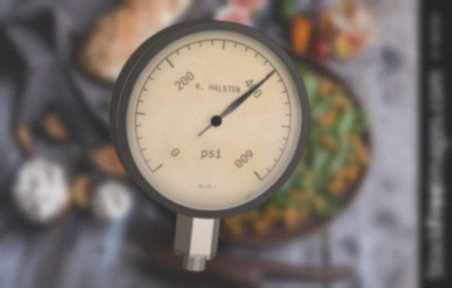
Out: 400 psi
